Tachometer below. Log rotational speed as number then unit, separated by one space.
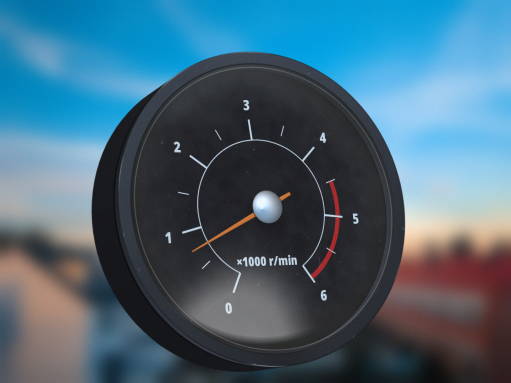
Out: 750 rpm
